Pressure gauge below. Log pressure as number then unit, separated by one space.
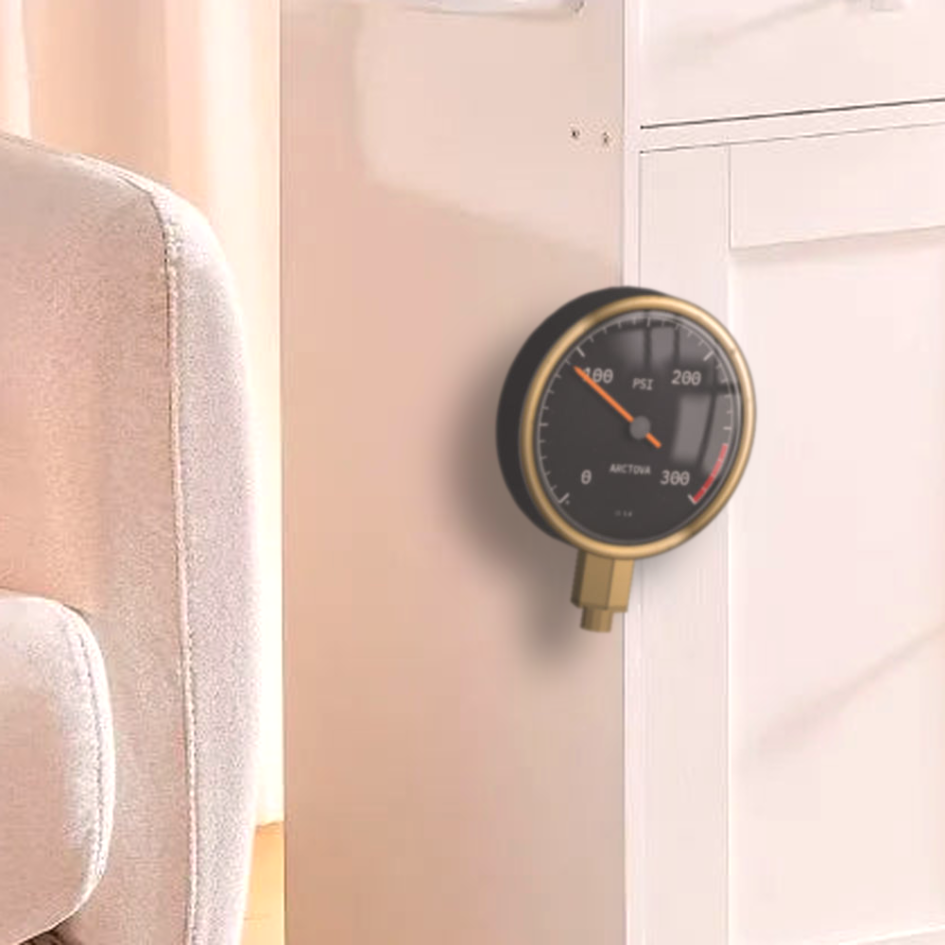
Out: 90 psi
